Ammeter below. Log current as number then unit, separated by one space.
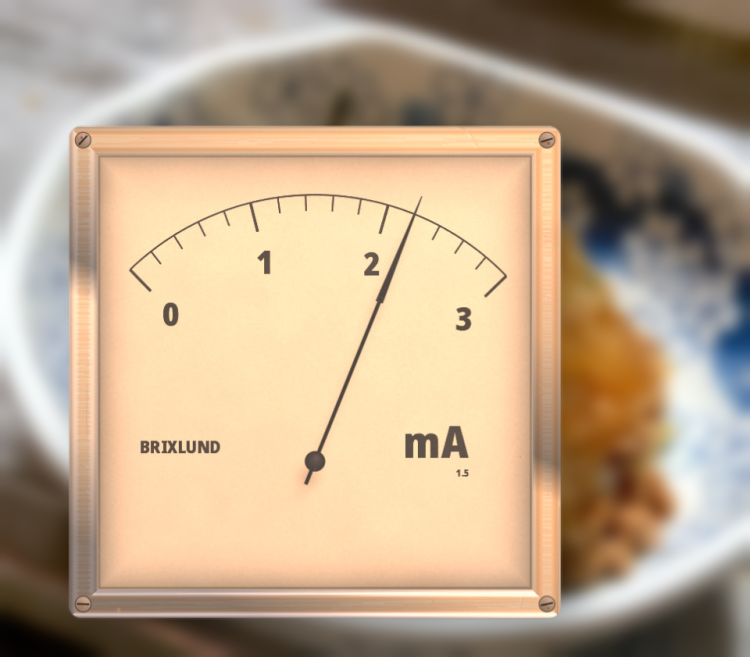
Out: 2.2 mA
